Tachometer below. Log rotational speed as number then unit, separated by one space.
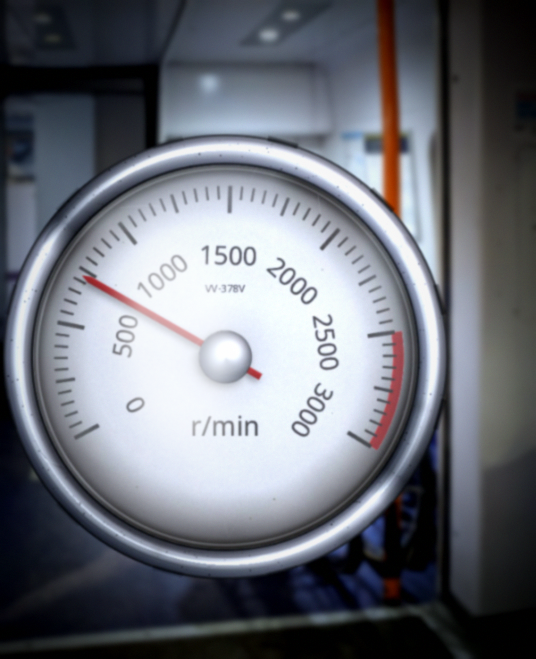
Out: 725 rpm
